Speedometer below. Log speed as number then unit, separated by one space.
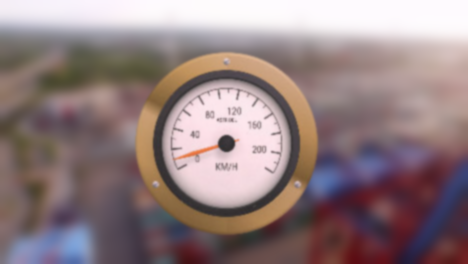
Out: 10 km/h
